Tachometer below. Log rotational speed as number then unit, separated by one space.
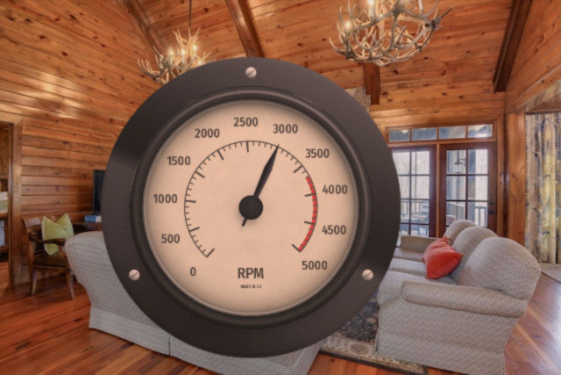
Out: 3000 rpm
